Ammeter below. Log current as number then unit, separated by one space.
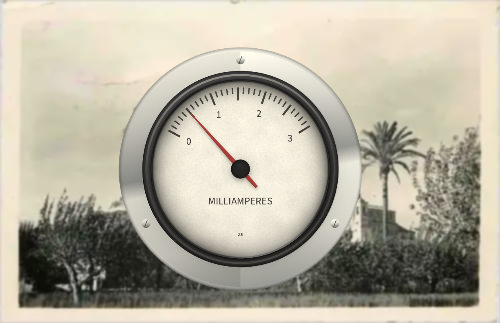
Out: 0.5 mA
